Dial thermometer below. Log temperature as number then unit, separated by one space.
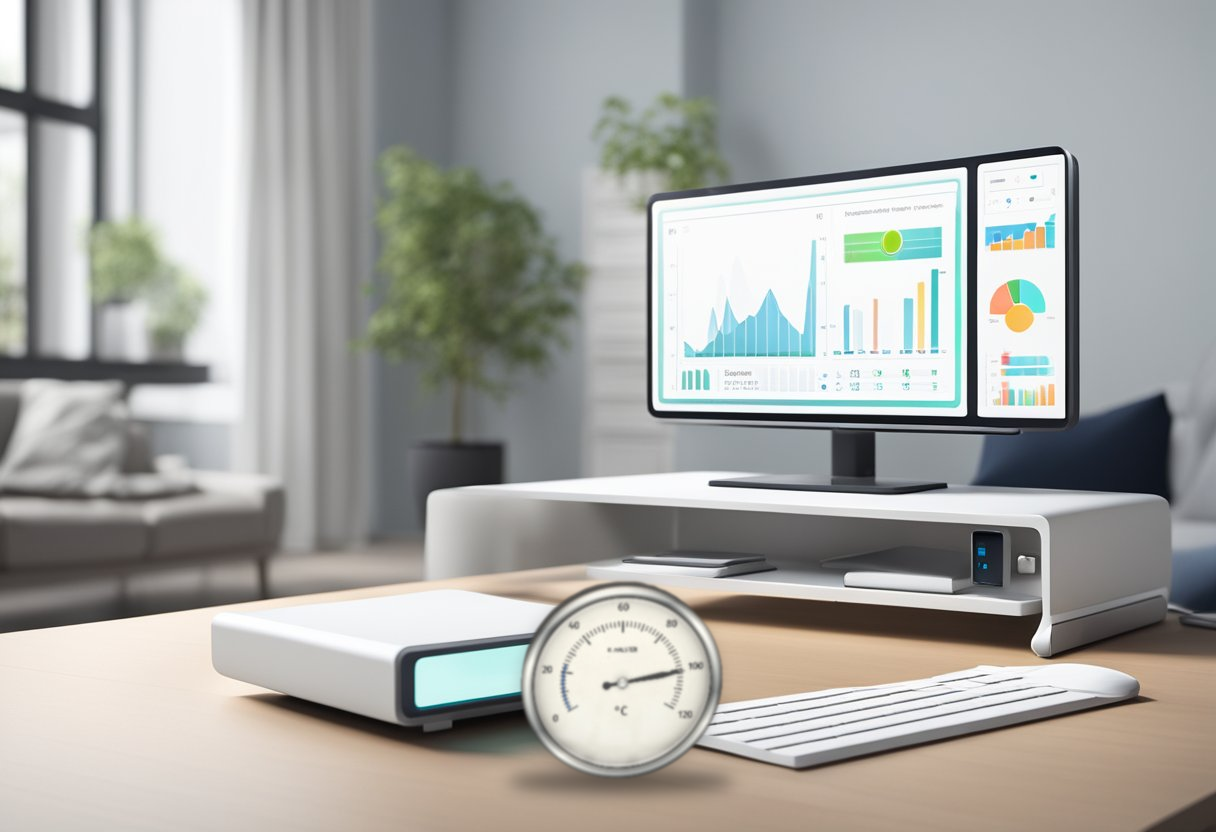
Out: 100 °C
